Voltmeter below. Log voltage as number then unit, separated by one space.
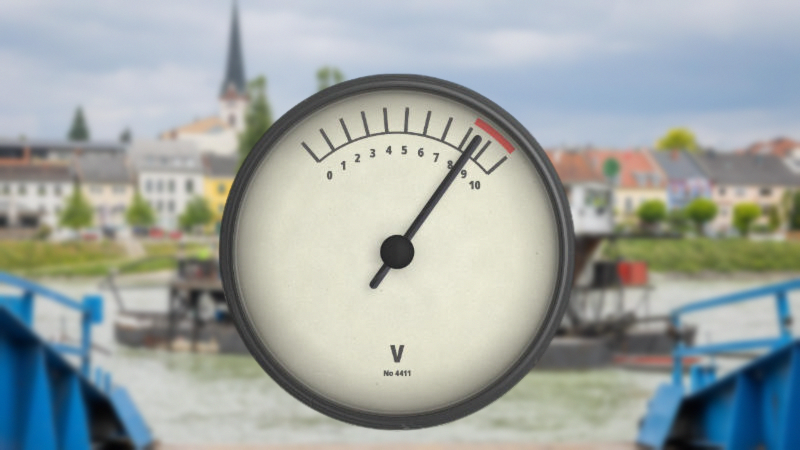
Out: 8.5 V
